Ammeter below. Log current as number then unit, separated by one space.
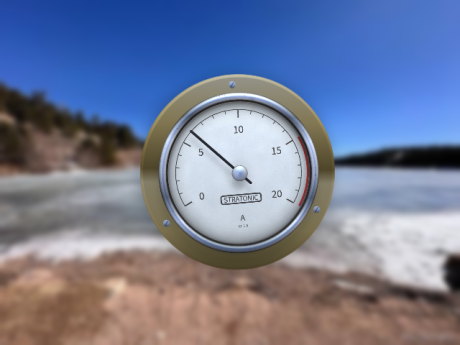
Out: 6 A
